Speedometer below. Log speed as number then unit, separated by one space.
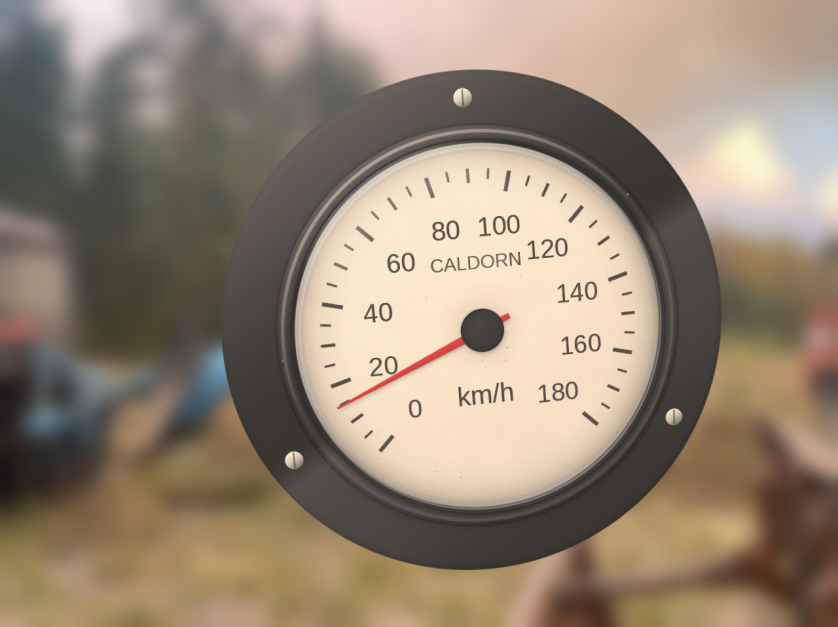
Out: 15 km/h
